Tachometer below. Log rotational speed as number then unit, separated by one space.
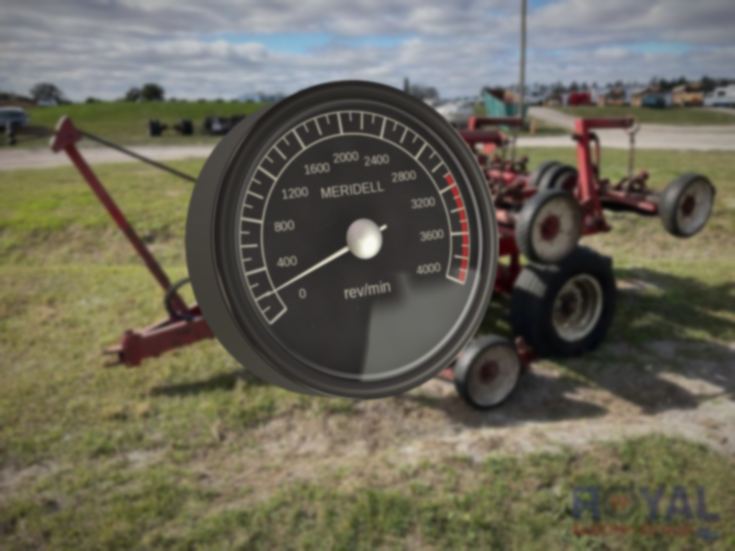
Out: 200 rpm
